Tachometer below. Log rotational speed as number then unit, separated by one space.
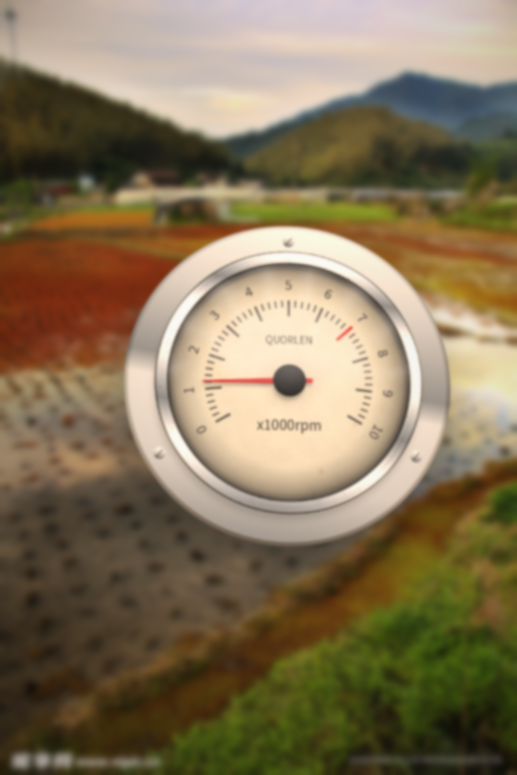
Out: 1200 rpm
